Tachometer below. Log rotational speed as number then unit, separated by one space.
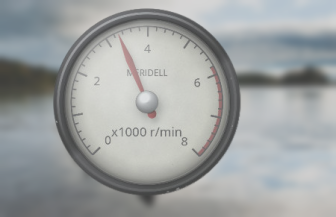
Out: 3300 rpm
